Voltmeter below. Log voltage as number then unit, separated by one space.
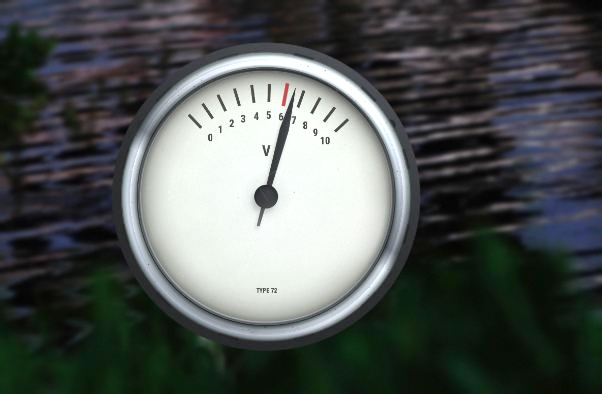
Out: 6.5 V
